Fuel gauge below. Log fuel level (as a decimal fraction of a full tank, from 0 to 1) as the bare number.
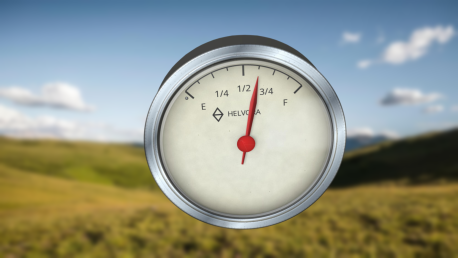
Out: 0.625
